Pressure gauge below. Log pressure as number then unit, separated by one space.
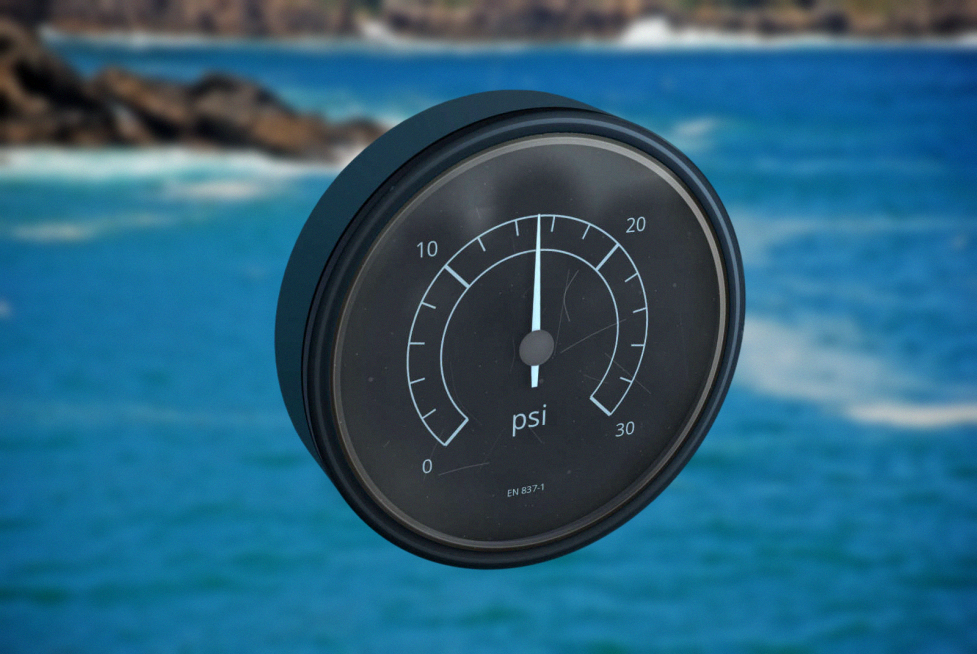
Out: 15 psi
